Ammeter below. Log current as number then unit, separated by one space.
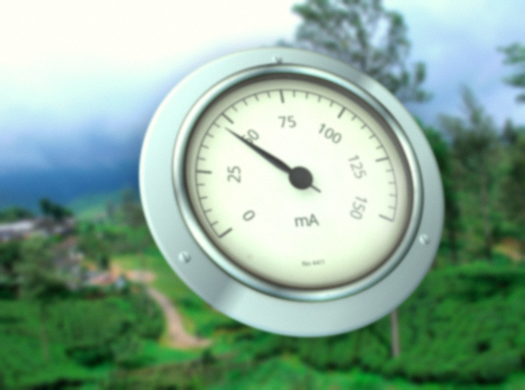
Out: 45 mA
